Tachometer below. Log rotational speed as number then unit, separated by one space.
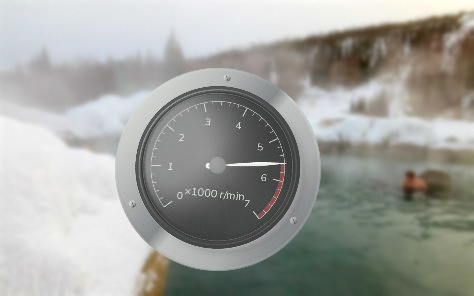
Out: 5600 rpm
